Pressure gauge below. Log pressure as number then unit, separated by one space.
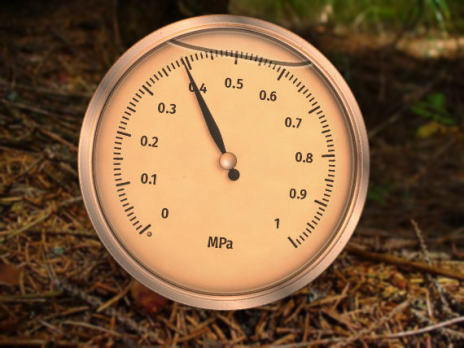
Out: 0.39 MPa
